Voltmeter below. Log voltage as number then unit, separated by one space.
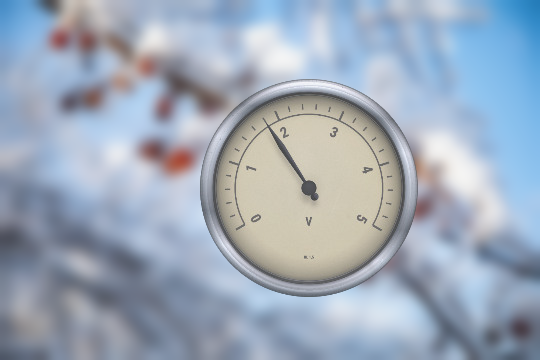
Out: 1.8 V
